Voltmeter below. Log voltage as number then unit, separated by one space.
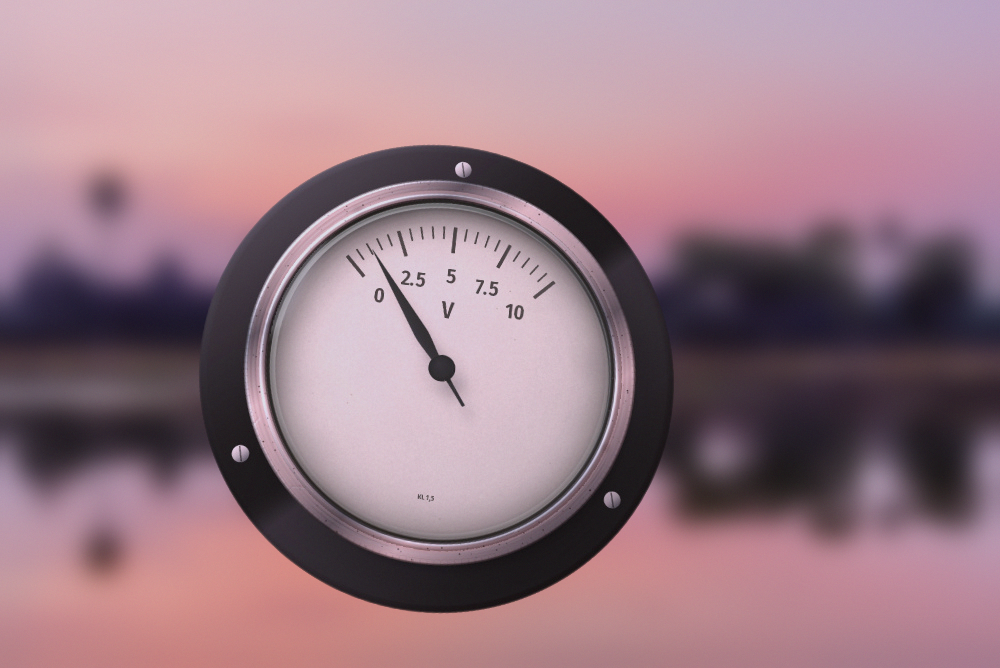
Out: 1 V
